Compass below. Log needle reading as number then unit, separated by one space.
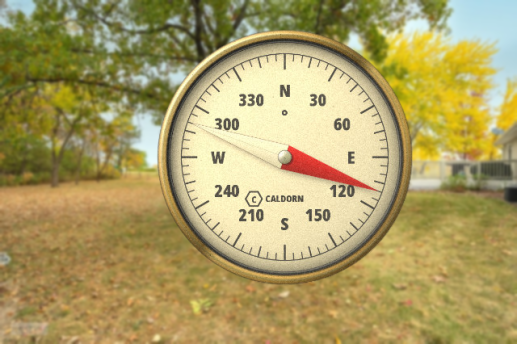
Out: 110 °
